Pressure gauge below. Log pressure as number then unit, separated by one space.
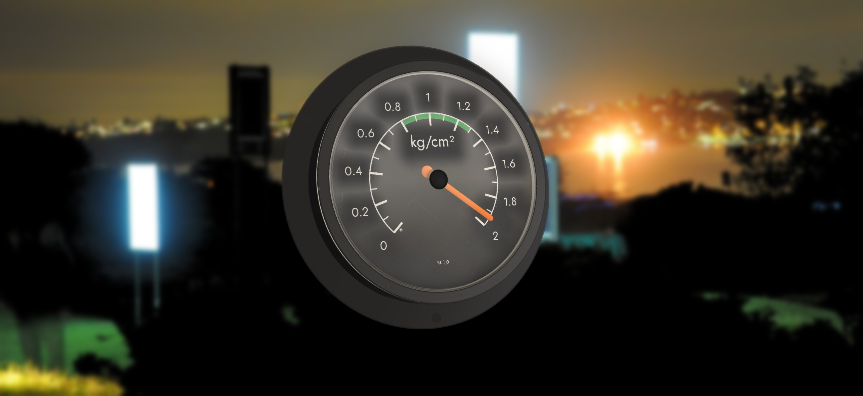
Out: 1.95 kg/cm²
